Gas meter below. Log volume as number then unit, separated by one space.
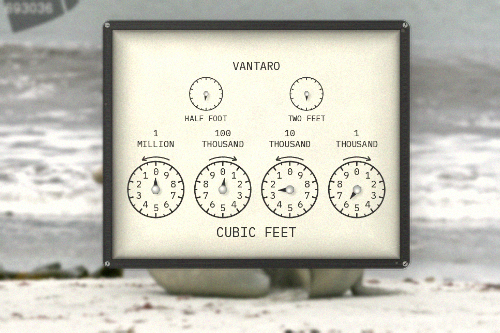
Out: 2600 ft³
